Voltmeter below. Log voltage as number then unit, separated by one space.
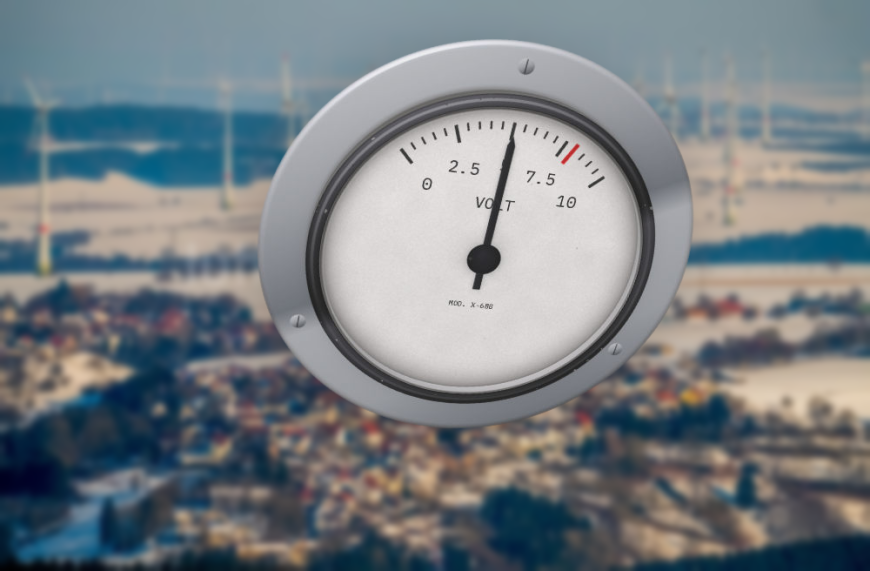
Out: 5 V
